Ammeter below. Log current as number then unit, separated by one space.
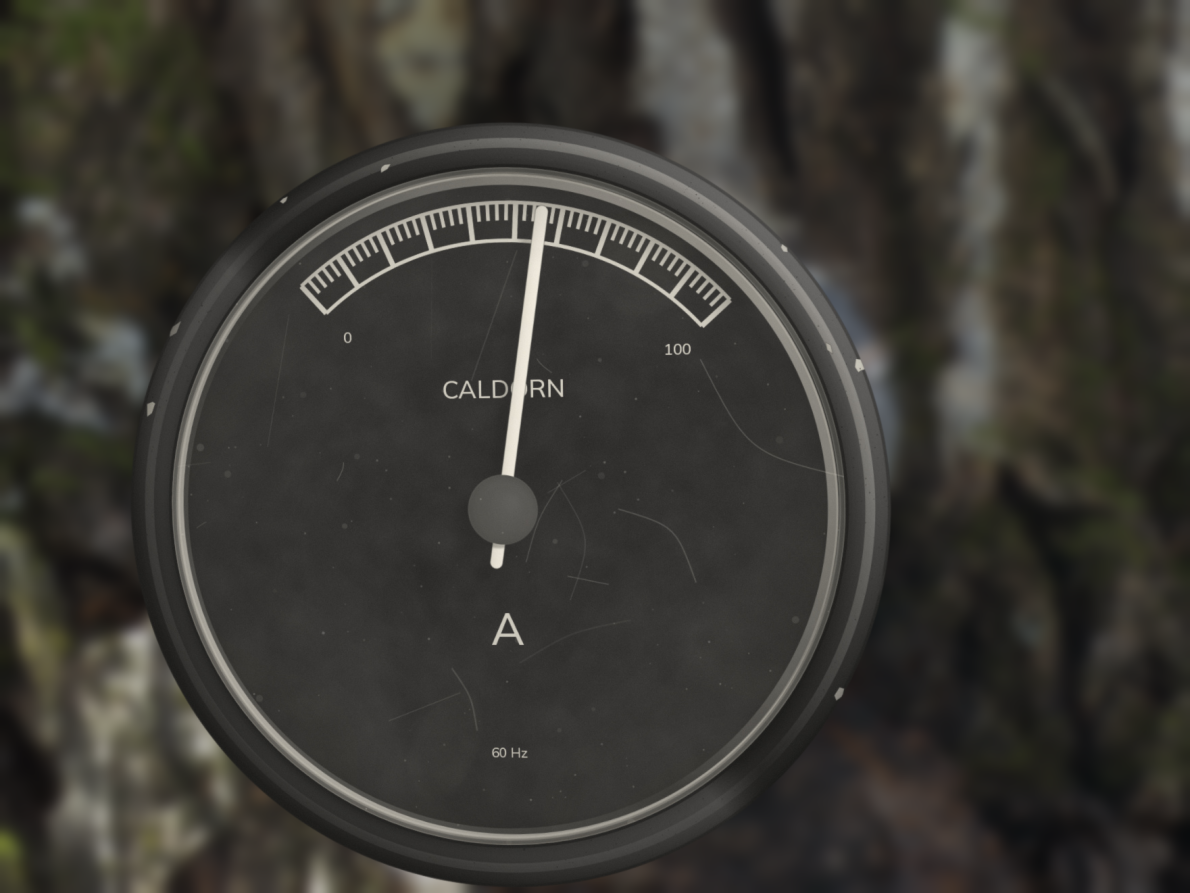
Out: 56 A
